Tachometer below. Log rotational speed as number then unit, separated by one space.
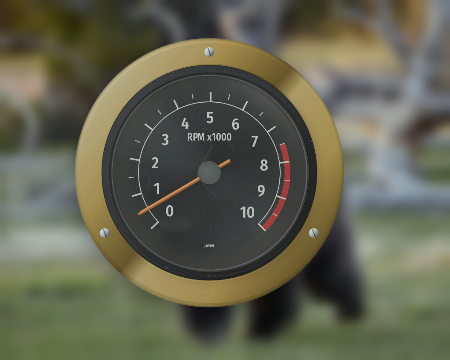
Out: 500 rpm
